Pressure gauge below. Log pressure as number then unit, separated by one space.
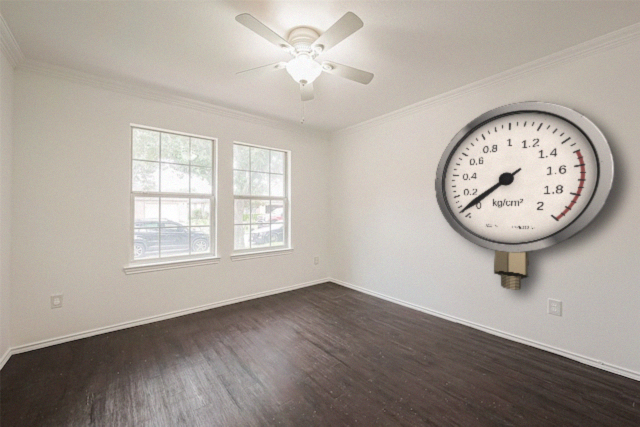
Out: 0.05 kg/cm²
